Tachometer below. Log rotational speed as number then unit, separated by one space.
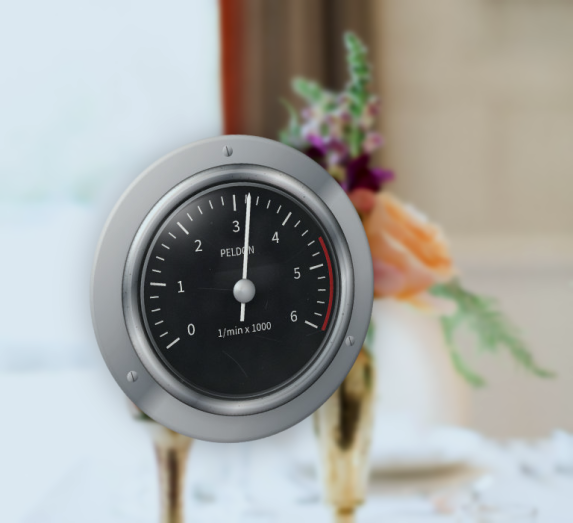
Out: 3200 rpm
